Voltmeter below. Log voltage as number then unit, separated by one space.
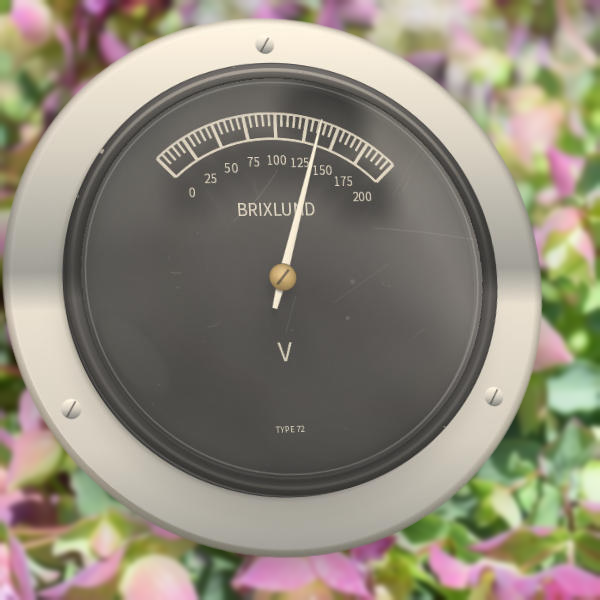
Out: 135 V
